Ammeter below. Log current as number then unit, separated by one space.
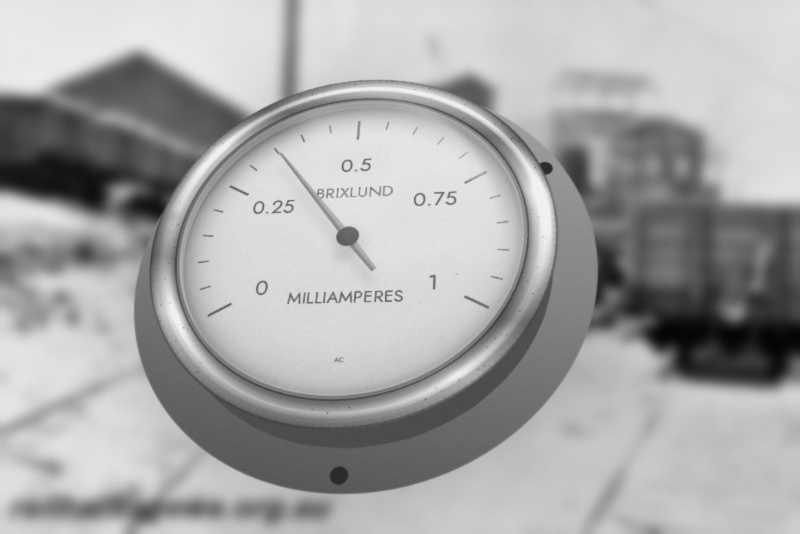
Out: 0.35 mA
